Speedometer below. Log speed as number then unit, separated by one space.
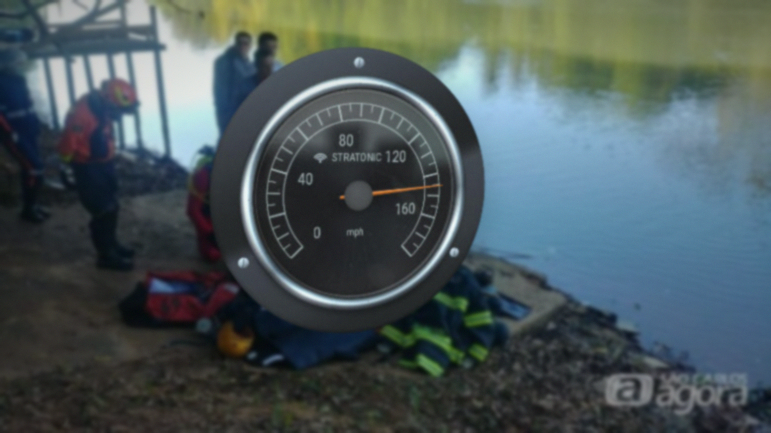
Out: 145 mph
